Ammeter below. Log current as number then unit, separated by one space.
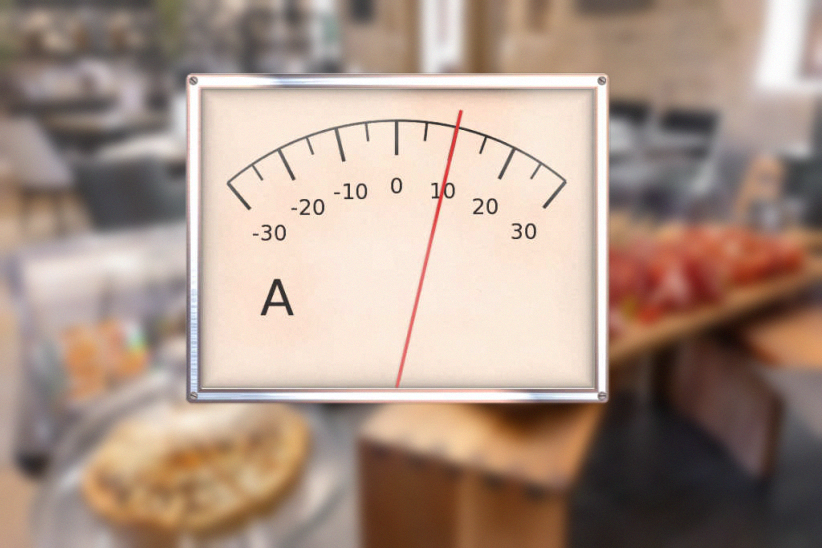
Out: 10 A
